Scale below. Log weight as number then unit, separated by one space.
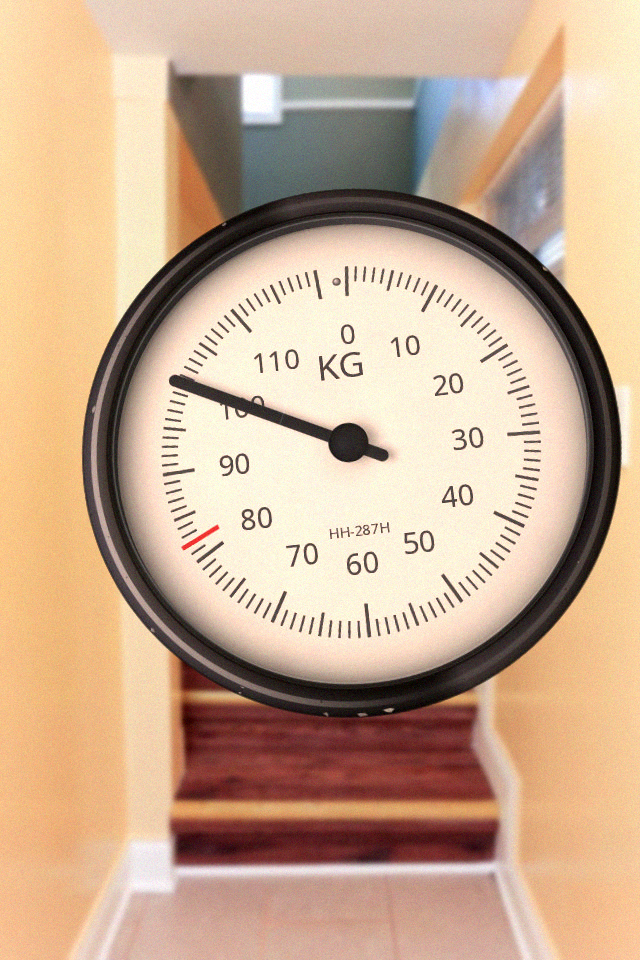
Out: 100 kg
